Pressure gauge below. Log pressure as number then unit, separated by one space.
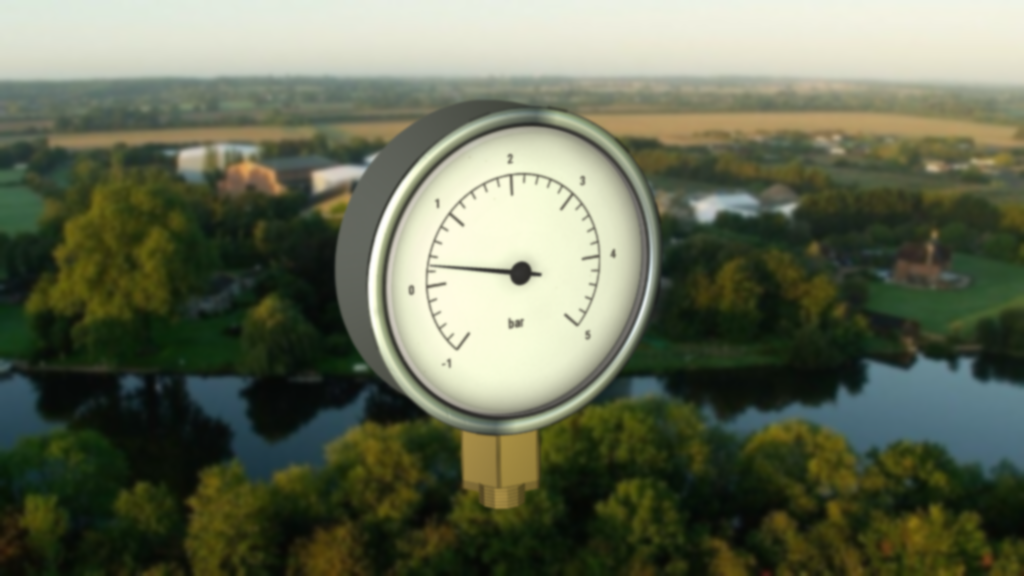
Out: 0.3 bar
